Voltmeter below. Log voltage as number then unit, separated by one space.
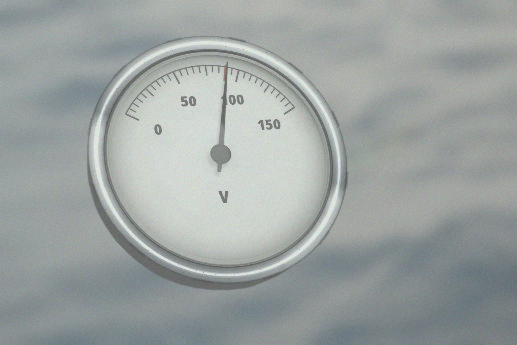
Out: 90 V
